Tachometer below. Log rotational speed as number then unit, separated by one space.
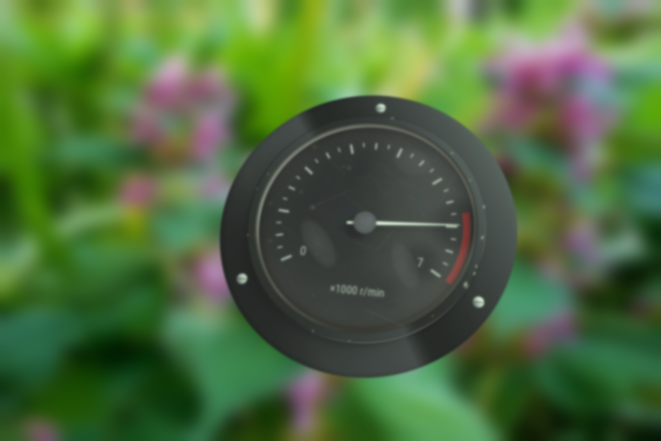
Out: 6000 rpm
